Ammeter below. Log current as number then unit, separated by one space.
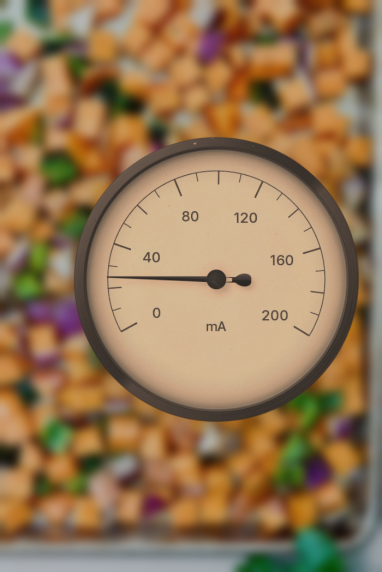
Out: 25 mA
